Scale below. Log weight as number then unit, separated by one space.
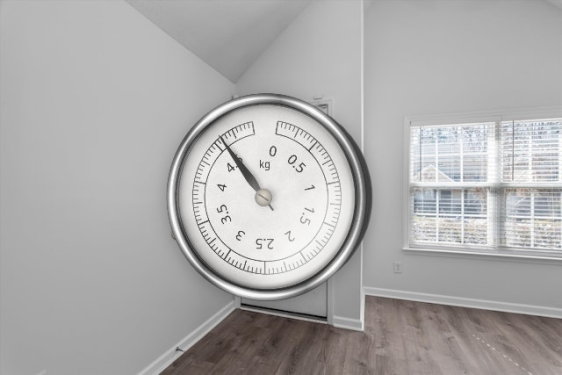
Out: 4.6 kg
